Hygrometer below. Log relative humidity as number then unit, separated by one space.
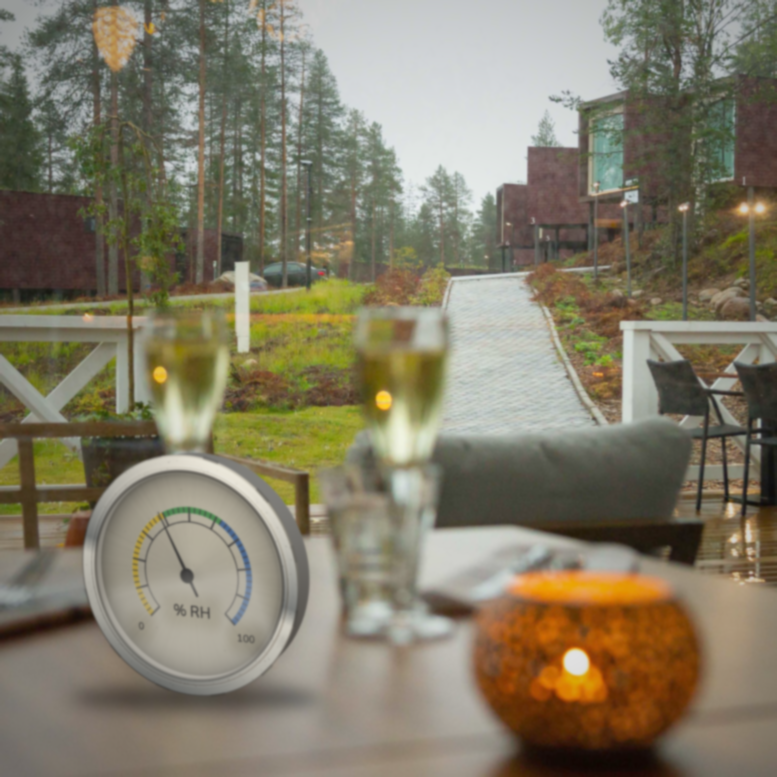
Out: 40 %
